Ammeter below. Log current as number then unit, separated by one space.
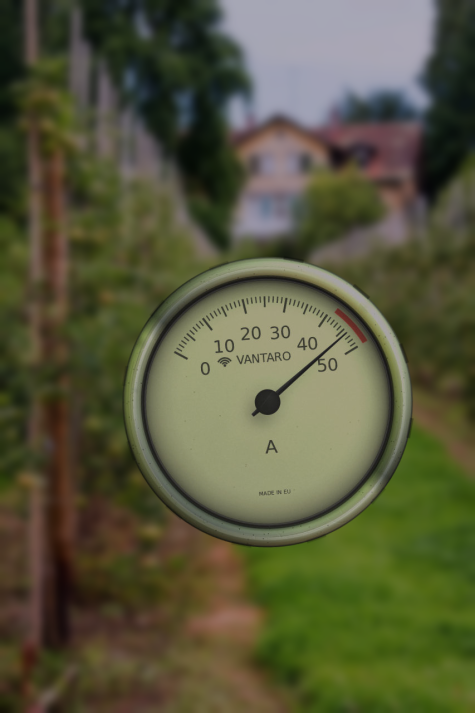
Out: 46 A
